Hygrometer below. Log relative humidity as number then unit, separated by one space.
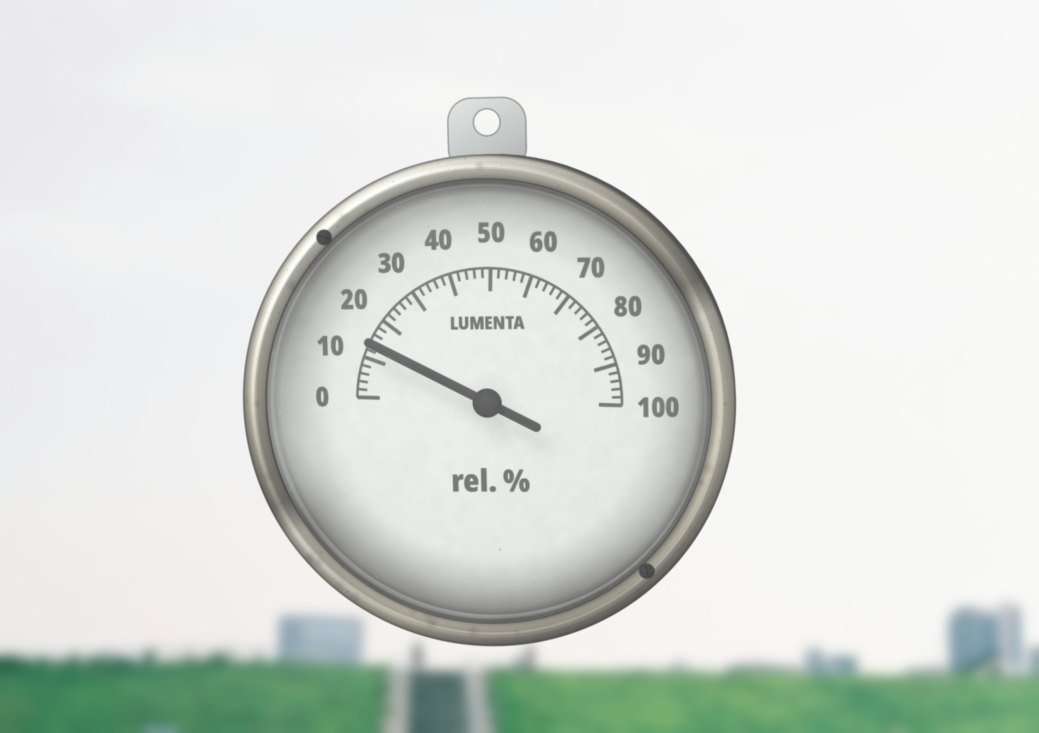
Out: 14 %
